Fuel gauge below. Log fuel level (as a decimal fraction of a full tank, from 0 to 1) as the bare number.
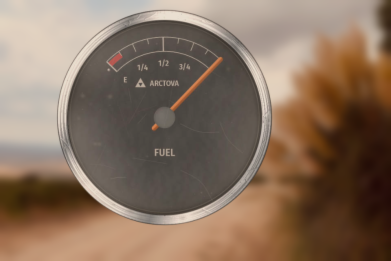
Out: 1
